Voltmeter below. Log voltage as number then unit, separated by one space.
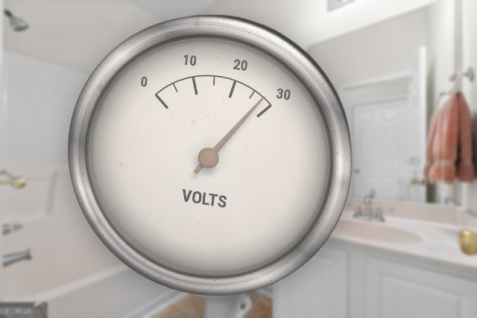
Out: 27.5 V
